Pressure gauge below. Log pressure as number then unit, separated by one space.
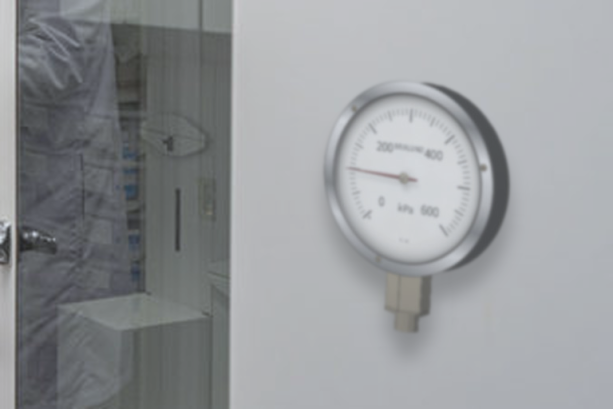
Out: 100 kPa
